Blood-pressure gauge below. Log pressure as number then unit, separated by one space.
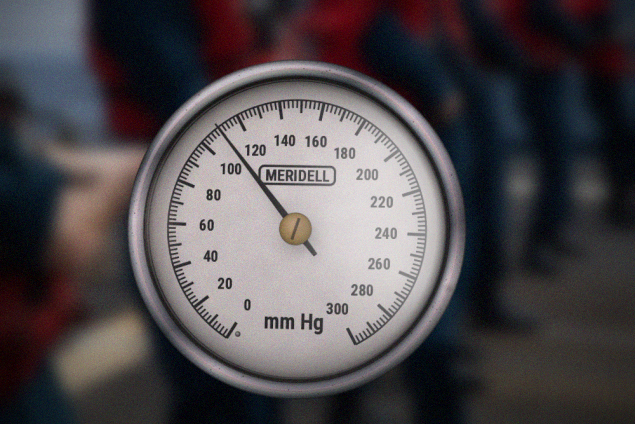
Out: 110 mmHg
